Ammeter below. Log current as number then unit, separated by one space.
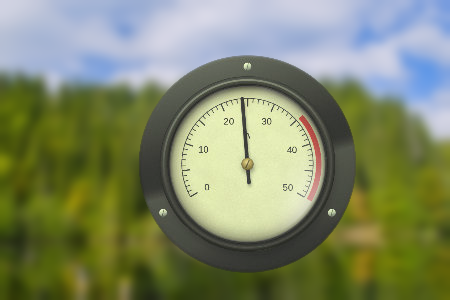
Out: 24 A
